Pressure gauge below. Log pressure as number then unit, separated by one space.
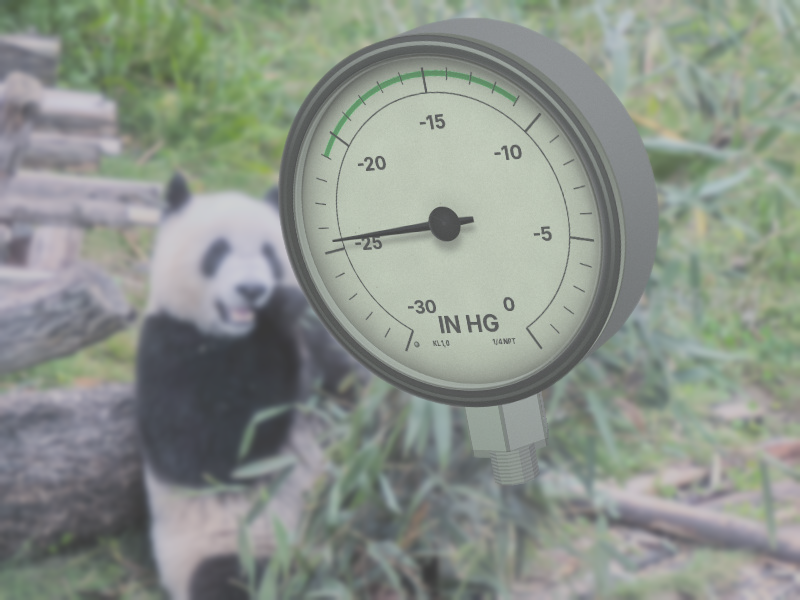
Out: -24.5 inHg
